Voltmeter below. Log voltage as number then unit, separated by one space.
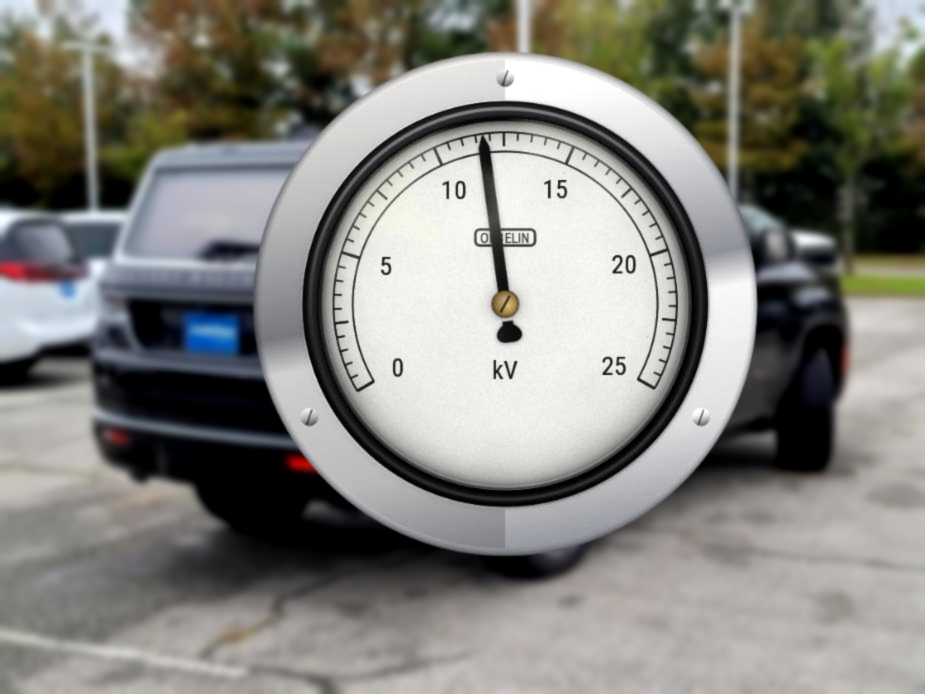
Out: 11.75 kV
